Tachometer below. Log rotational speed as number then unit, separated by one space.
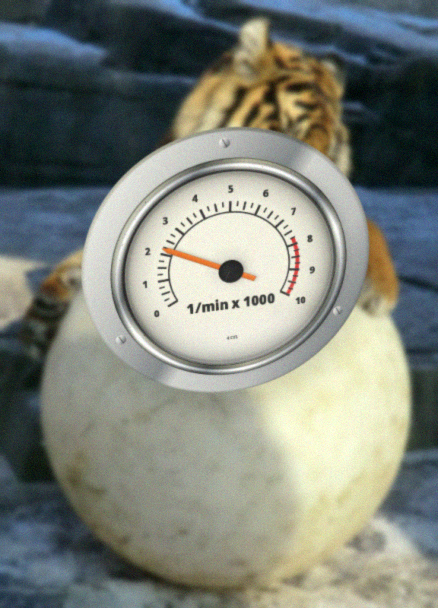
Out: 2250 rpm
